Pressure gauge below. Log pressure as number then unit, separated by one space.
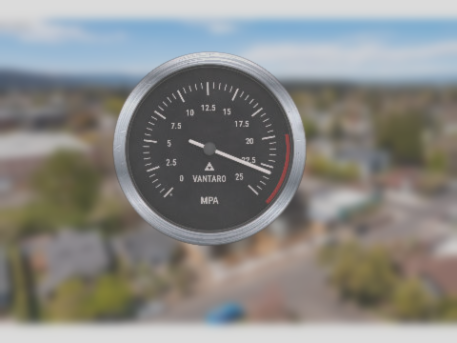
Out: 23 MPa
